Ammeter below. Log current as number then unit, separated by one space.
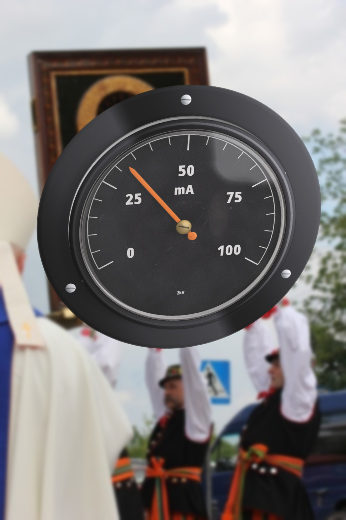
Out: 32.5 mA
